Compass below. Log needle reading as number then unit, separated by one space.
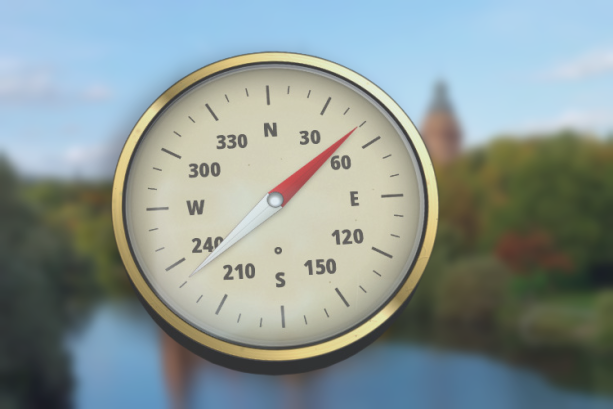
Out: 50 °
